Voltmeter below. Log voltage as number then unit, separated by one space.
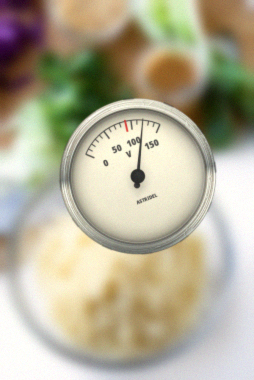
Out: 120 V
